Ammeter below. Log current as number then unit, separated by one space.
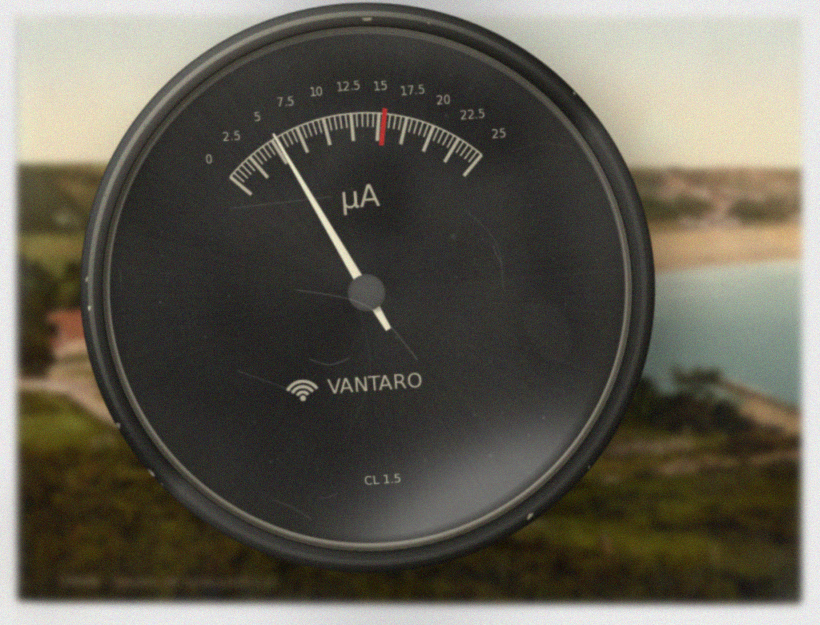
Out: 5.5 µA
